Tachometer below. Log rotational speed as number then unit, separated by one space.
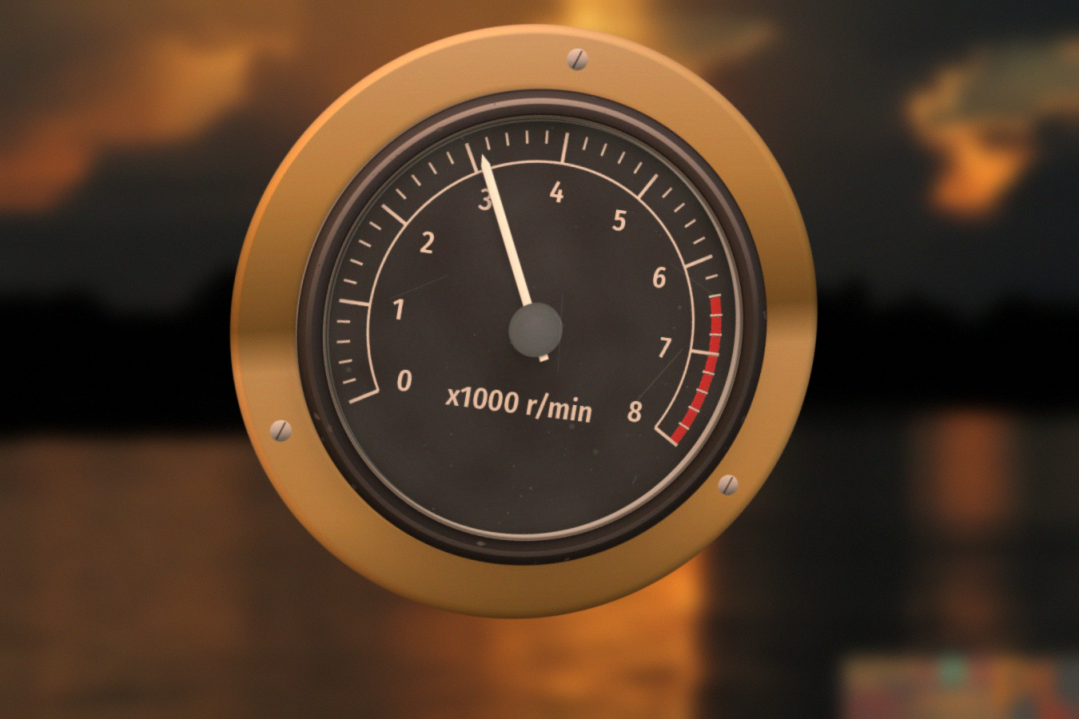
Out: 3100 rpm
